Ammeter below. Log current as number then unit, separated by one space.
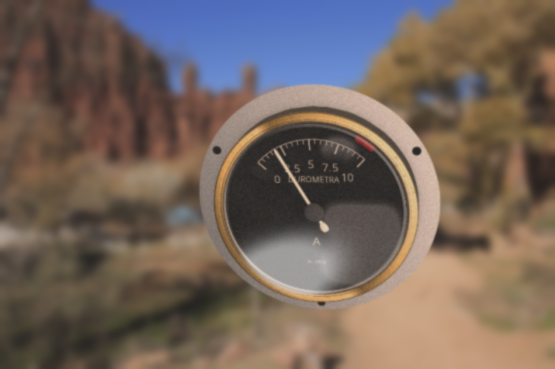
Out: 2 A
